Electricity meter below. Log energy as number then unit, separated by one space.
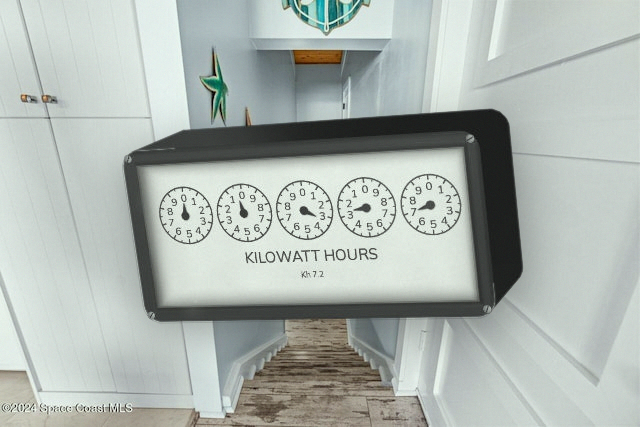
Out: 327 kWh
